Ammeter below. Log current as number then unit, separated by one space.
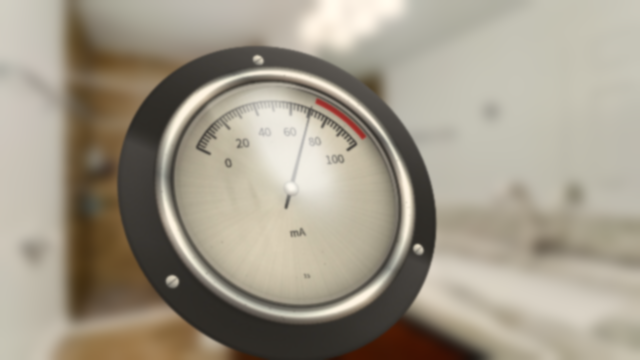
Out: 70 mA
